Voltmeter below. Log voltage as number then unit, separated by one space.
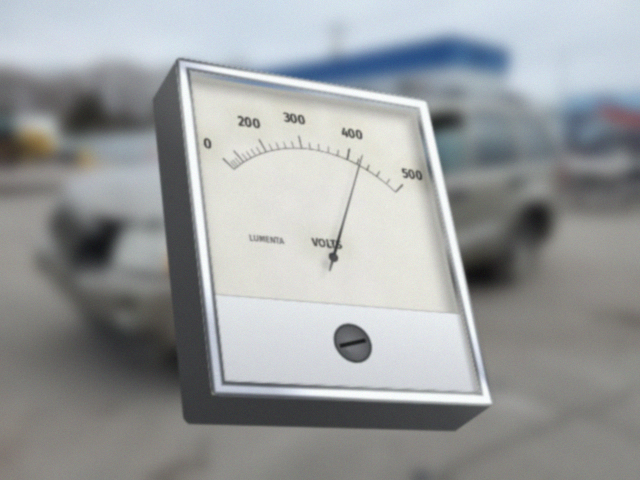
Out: 420 V
